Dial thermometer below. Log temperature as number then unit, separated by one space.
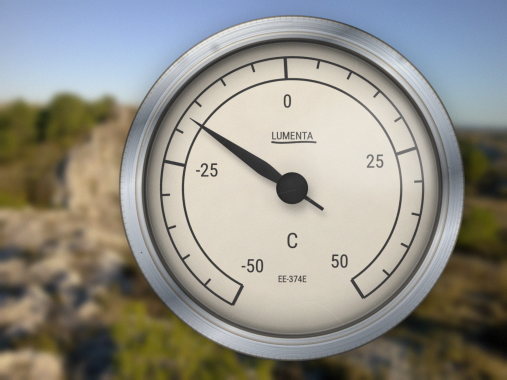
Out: -17.5 °C
